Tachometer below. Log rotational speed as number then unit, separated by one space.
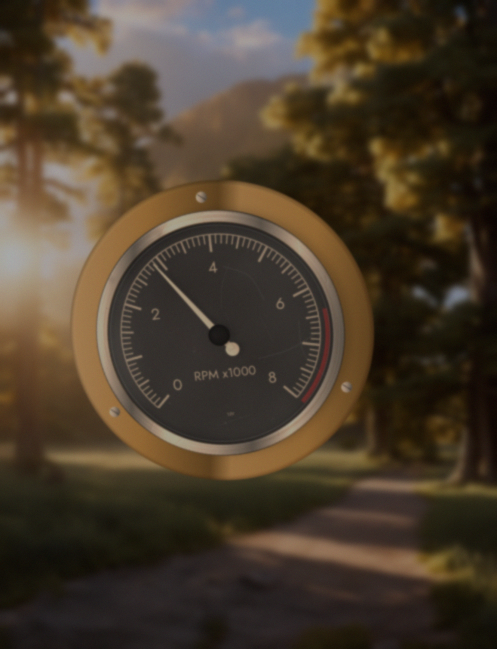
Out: 2900 rpm
